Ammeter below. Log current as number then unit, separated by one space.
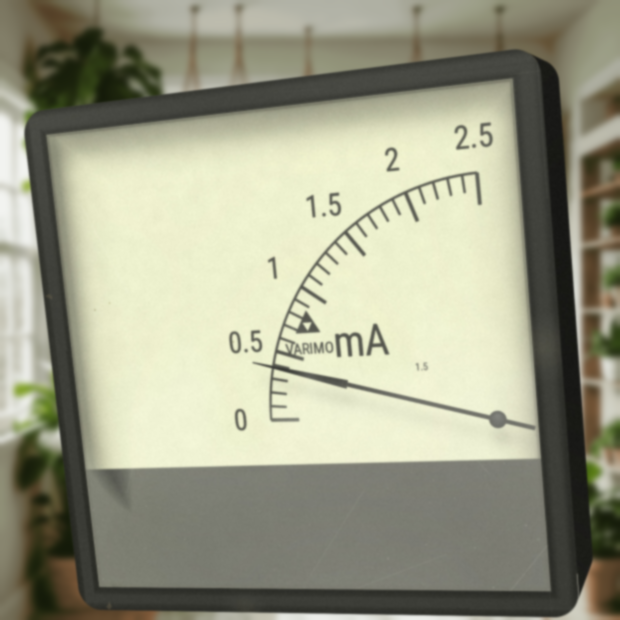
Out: 0.4 mA
